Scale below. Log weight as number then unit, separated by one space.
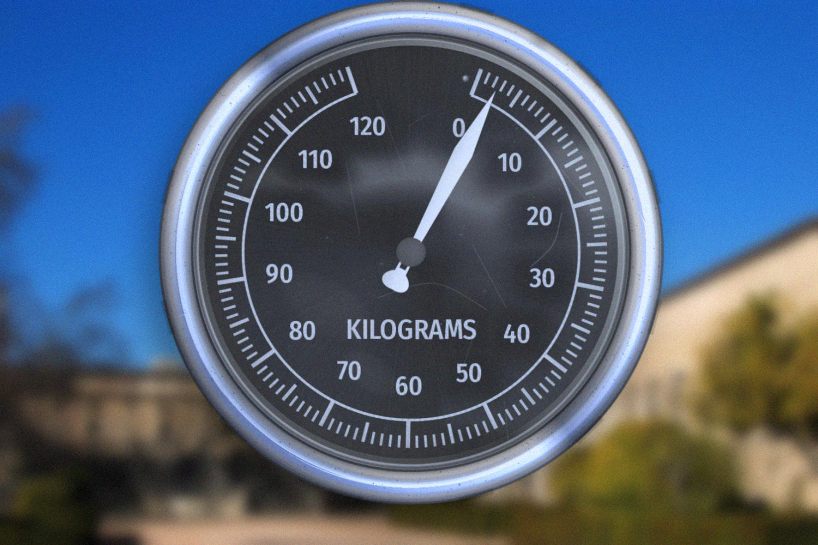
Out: 2.5 kg
